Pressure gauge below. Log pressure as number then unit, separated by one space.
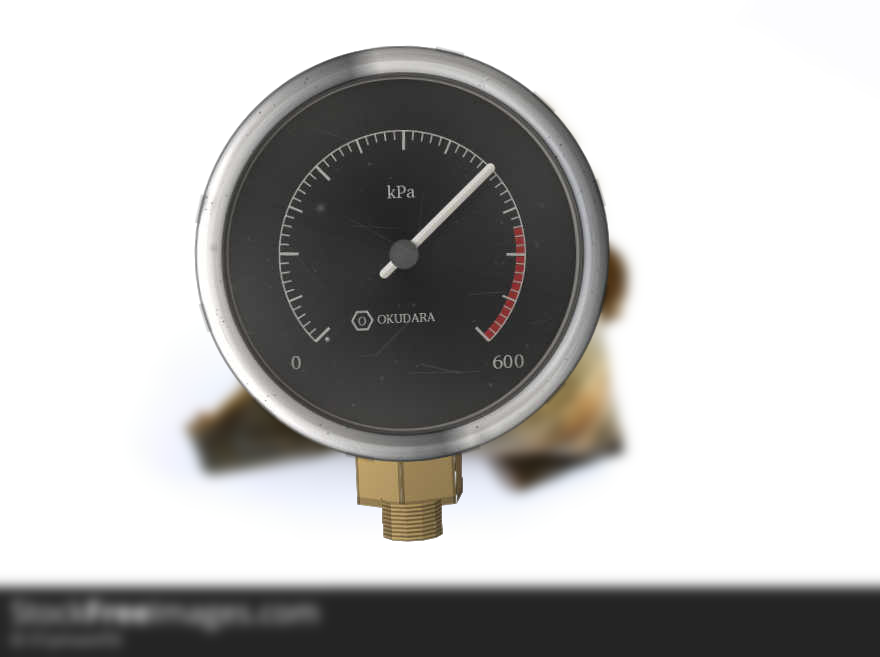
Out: 400 kPa
